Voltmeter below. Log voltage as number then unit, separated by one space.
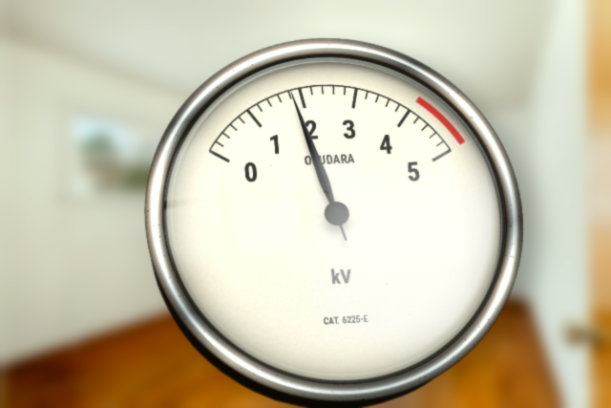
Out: 1.8 kV
